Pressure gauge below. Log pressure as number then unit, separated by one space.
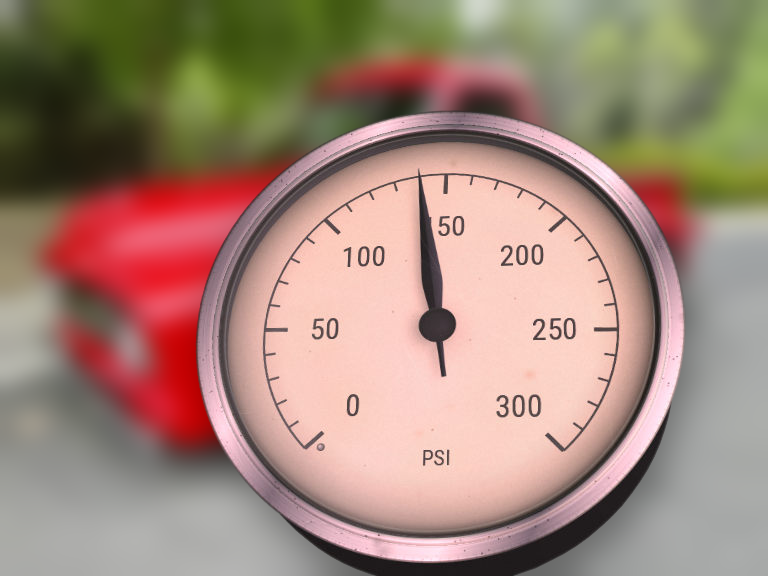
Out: 140 psi
